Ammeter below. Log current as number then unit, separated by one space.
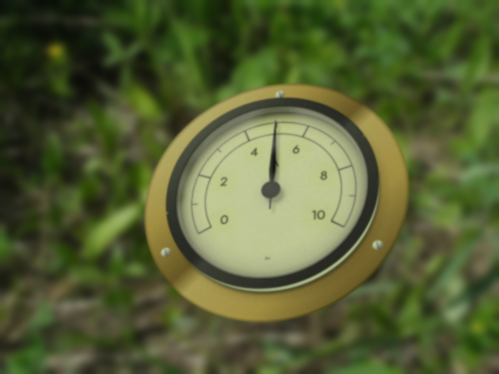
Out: 5 A
